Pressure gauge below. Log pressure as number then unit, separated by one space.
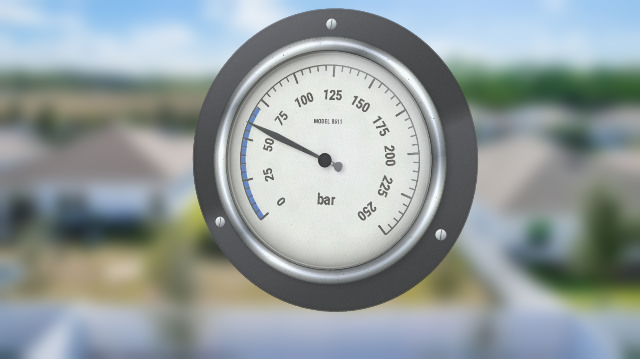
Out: 60 bar
